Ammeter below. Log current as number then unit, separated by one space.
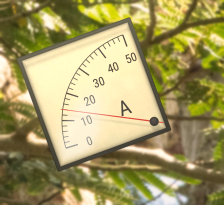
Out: 14 A
